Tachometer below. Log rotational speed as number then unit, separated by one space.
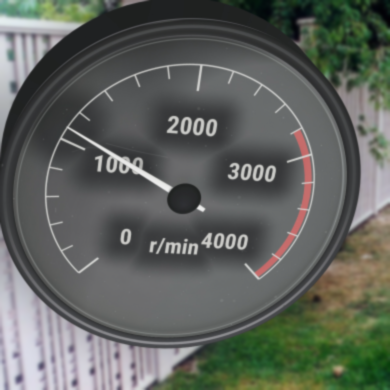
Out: 1100 rpm
